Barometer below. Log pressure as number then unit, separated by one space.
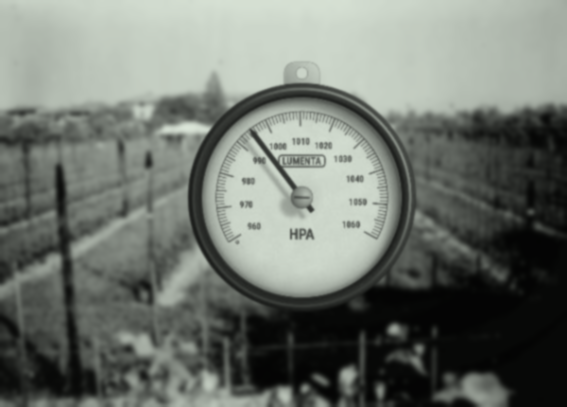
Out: 995 hPa
